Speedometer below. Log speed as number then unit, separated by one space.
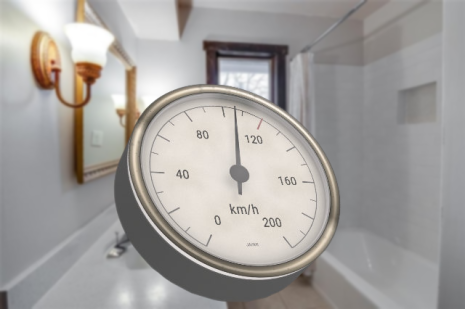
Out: 105 km/h
